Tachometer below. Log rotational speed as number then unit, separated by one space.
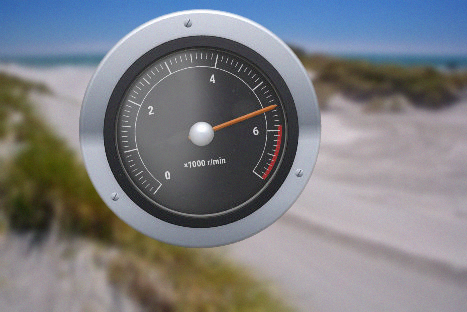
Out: 5500 rpm
